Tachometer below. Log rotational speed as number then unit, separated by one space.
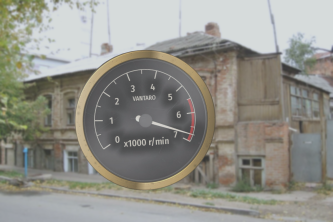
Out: 6750 rpm
